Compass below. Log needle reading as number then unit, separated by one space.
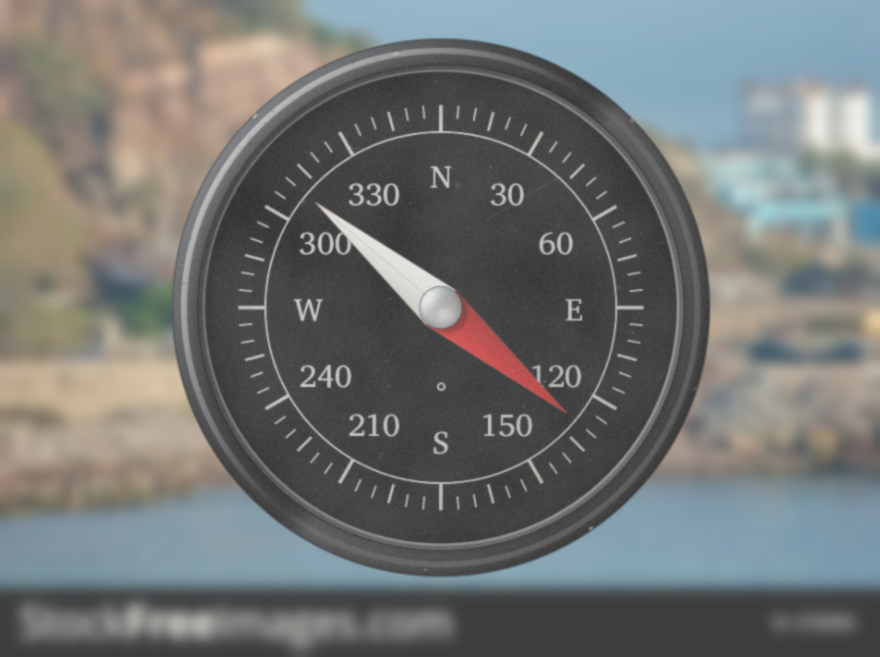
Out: 130 °
